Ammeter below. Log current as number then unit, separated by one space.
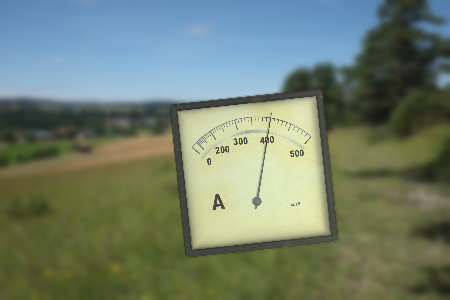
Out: 400 A
